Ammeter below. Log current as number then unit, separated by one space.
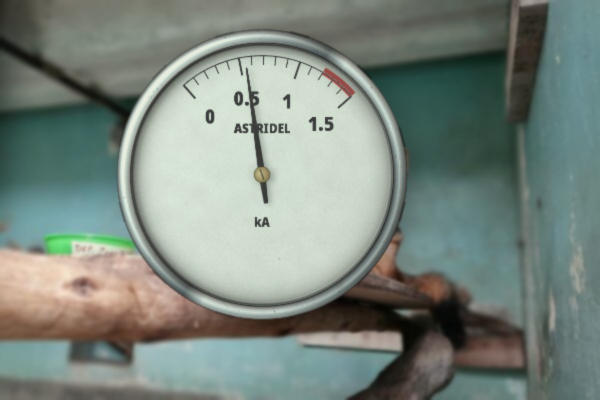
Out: 0.55 kA
